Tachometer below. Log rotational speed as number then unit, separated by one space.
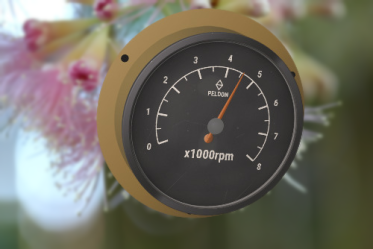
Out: 4500 rpm
